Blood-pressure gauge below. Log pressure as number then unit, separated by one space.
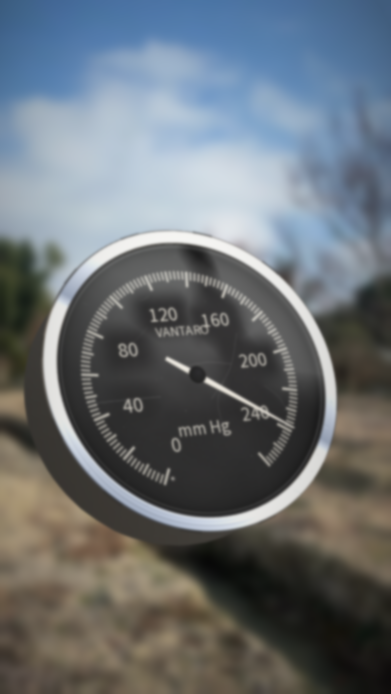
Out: 240 mmHg
